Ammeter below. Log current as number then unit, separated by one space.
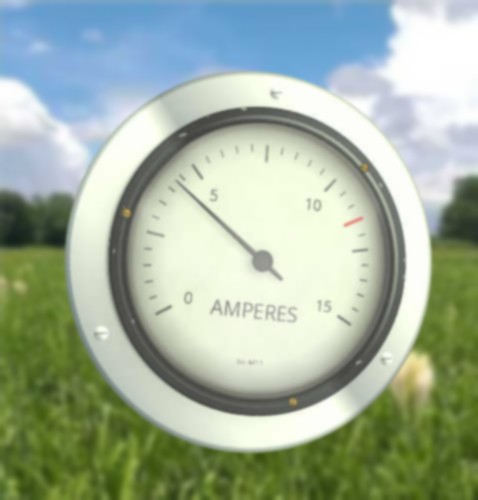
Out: 4.25 A
